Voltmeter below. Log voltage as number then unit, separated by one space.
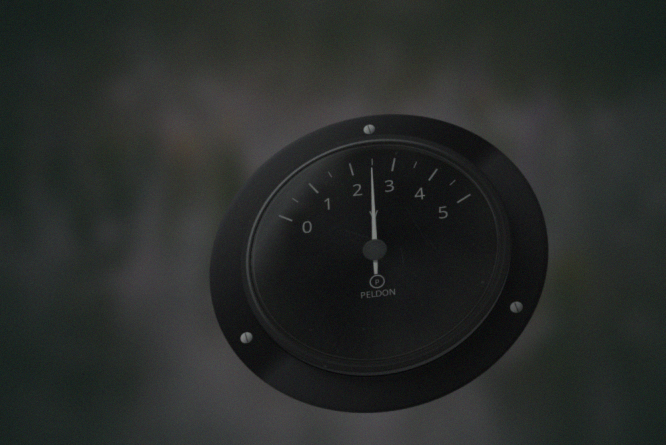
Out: 2.5 V
